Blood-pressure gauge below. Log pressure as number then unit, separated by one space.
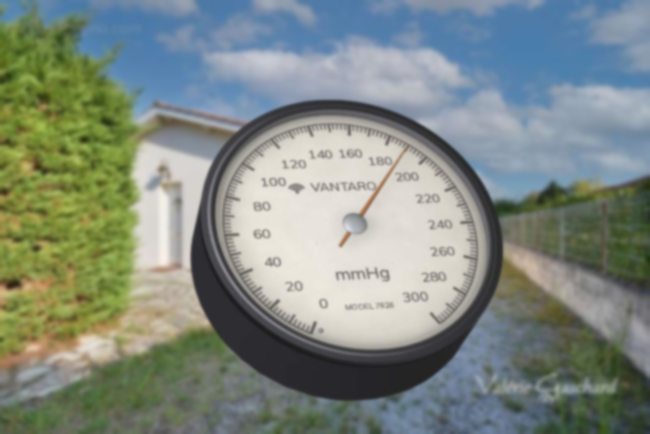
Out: 190 mmHg
